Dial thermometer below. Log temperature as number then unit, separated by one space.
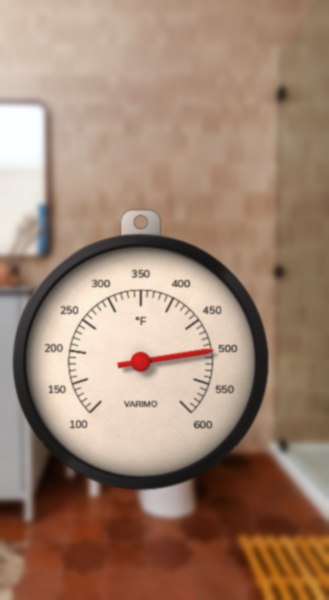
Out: 500 °F
